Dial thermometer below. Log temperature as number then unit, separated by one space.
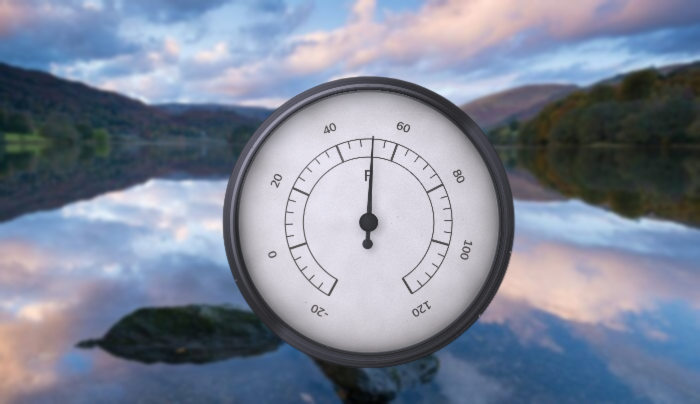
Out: 52 °F
